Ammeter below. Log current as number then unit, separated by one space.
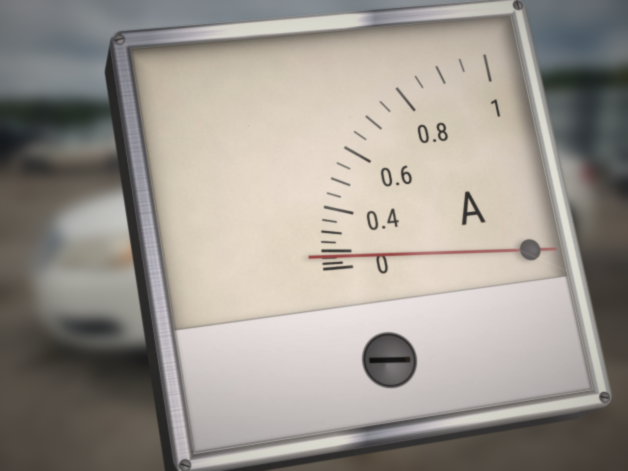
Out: 0.15 A
